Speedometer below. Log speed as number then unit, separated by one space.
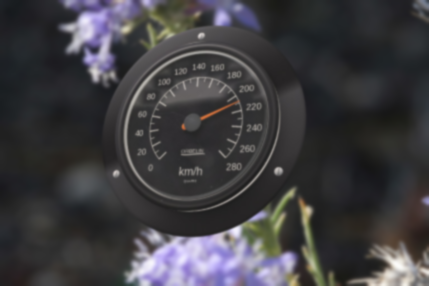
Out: 210 km/h
